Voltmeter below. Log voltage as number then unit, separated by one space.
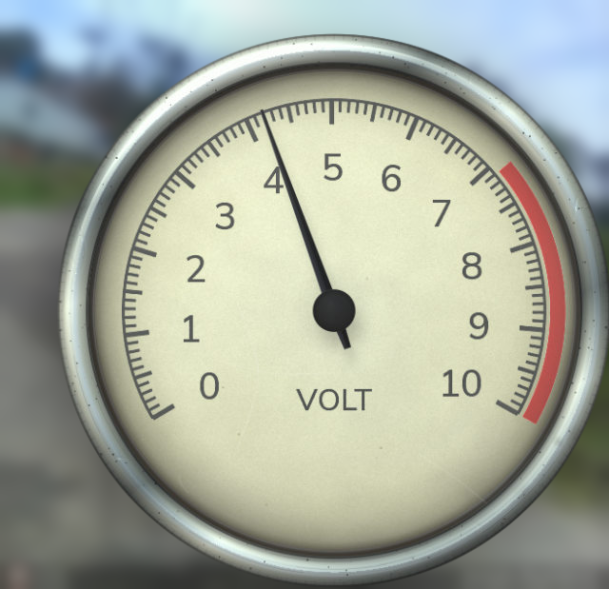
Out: 4.2 V
